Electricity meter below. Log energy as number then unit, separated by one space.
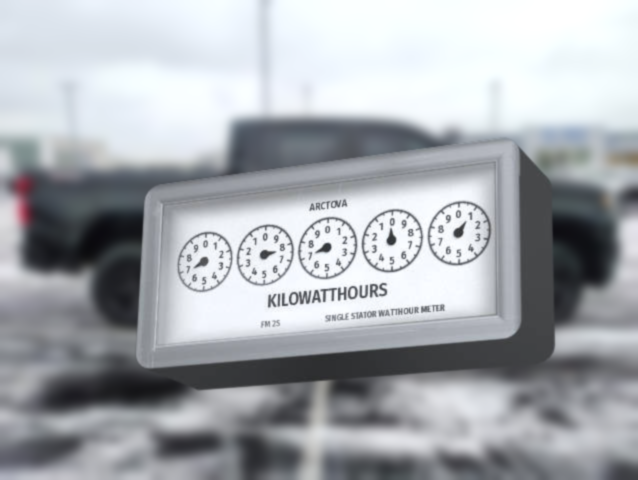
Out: 67701 kWh
